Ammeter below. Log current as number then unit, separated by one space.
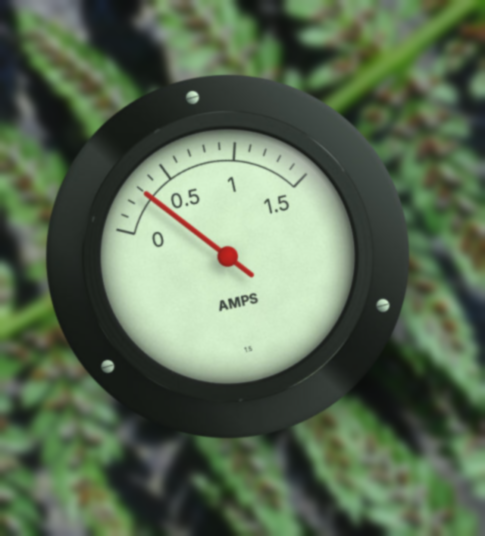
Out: 0.3 A
